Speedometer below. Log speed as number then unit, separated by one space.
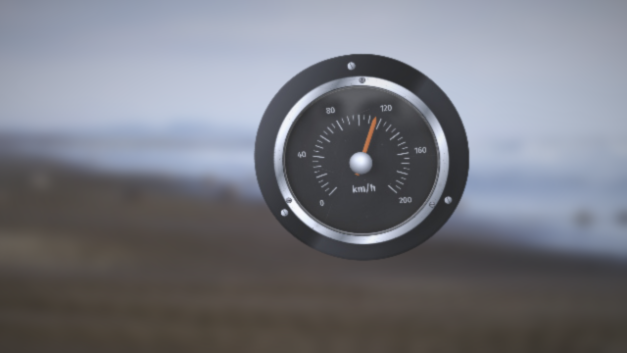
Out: 115 km/h
